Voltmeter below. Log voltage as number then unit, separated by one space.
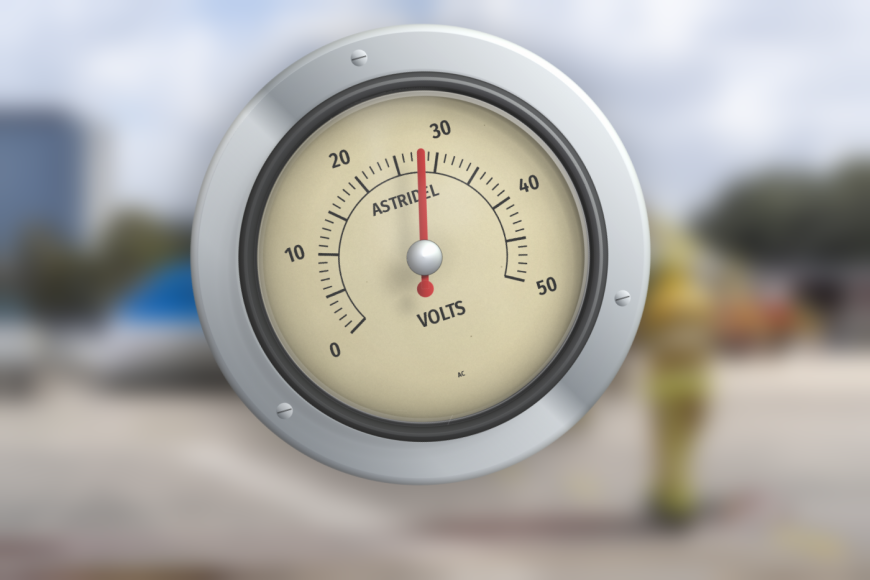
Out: 28 V
